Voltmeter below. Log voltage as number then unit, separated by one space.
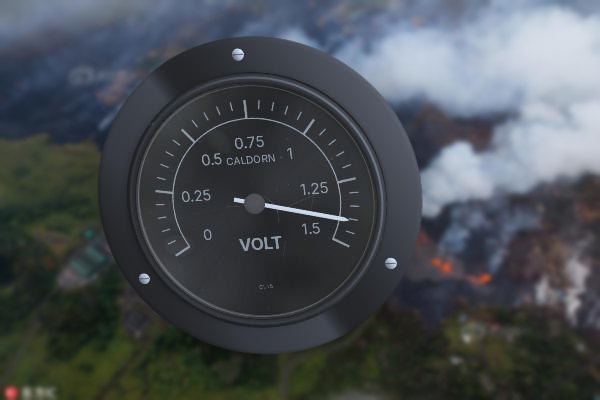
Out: 1.4 V
